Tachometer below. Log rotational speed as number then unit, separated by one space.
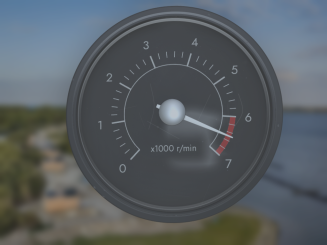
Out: 6500 rpm
